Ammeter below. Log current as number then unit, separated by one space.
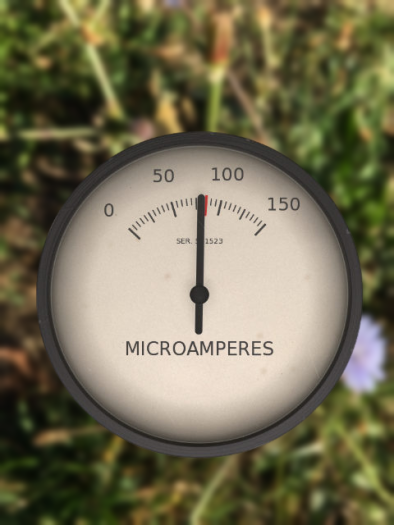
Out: 80 µA
